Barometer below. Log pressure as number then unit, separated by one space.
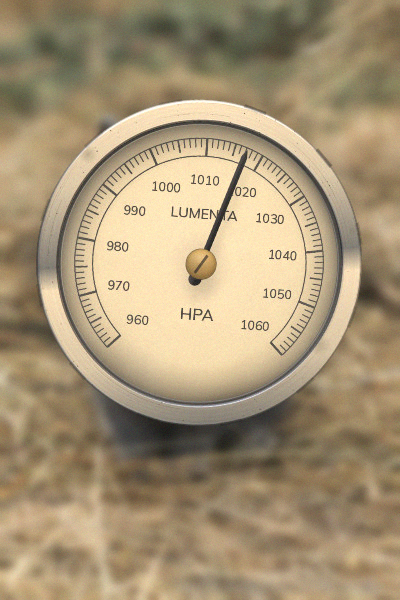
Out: 1017 hPa
